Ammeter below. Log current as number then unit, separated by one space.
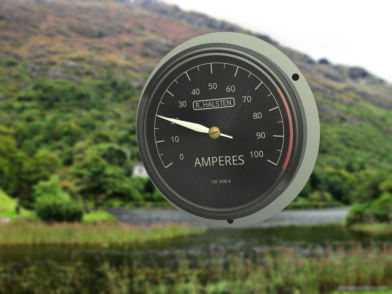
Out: 20 A
